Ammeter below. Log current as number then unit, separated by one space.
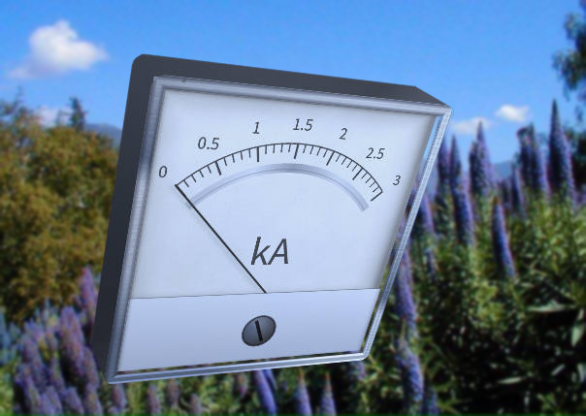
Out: 0 kA
